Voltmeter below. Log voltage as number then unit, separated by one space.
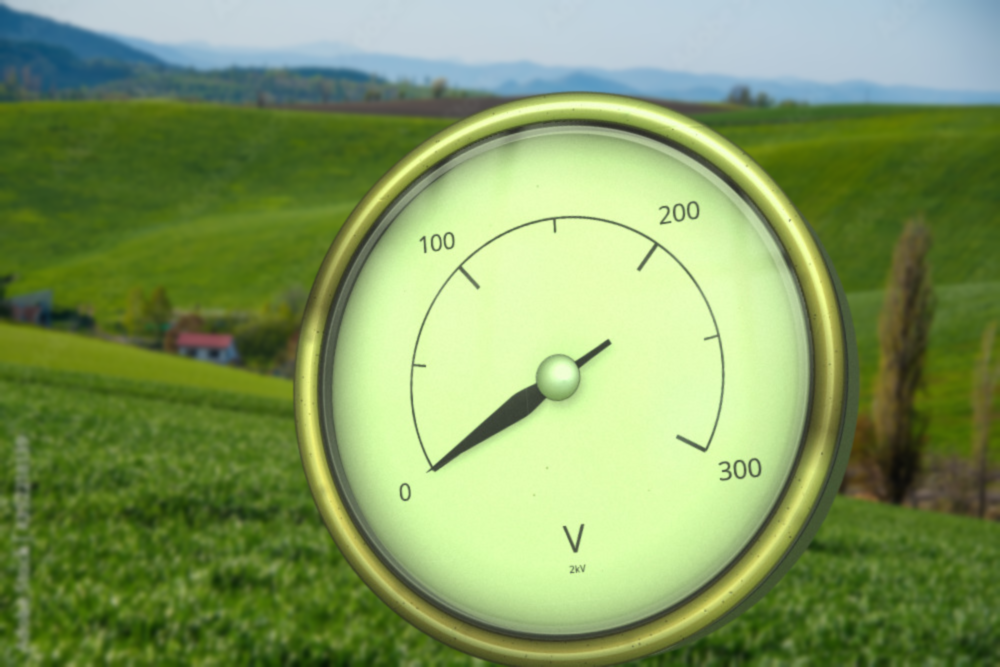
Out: 0 V
